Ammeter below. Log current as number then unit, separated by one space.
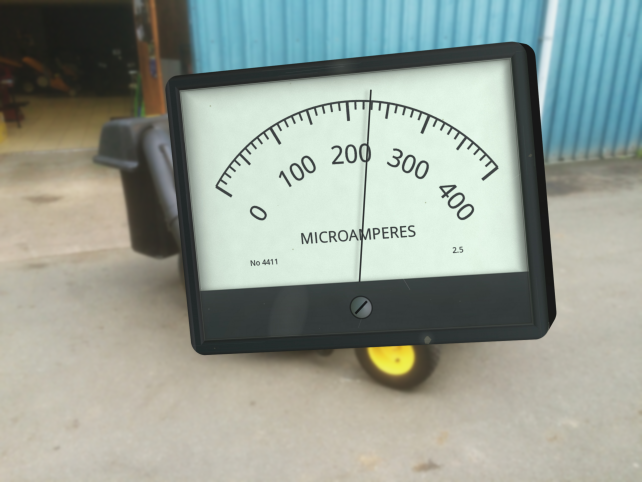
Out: 230 µA
